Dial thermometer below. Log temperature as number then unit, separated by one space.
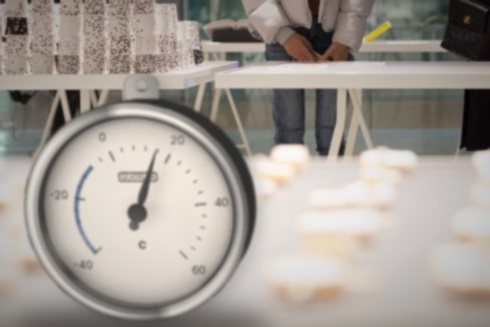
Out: 16 °C
